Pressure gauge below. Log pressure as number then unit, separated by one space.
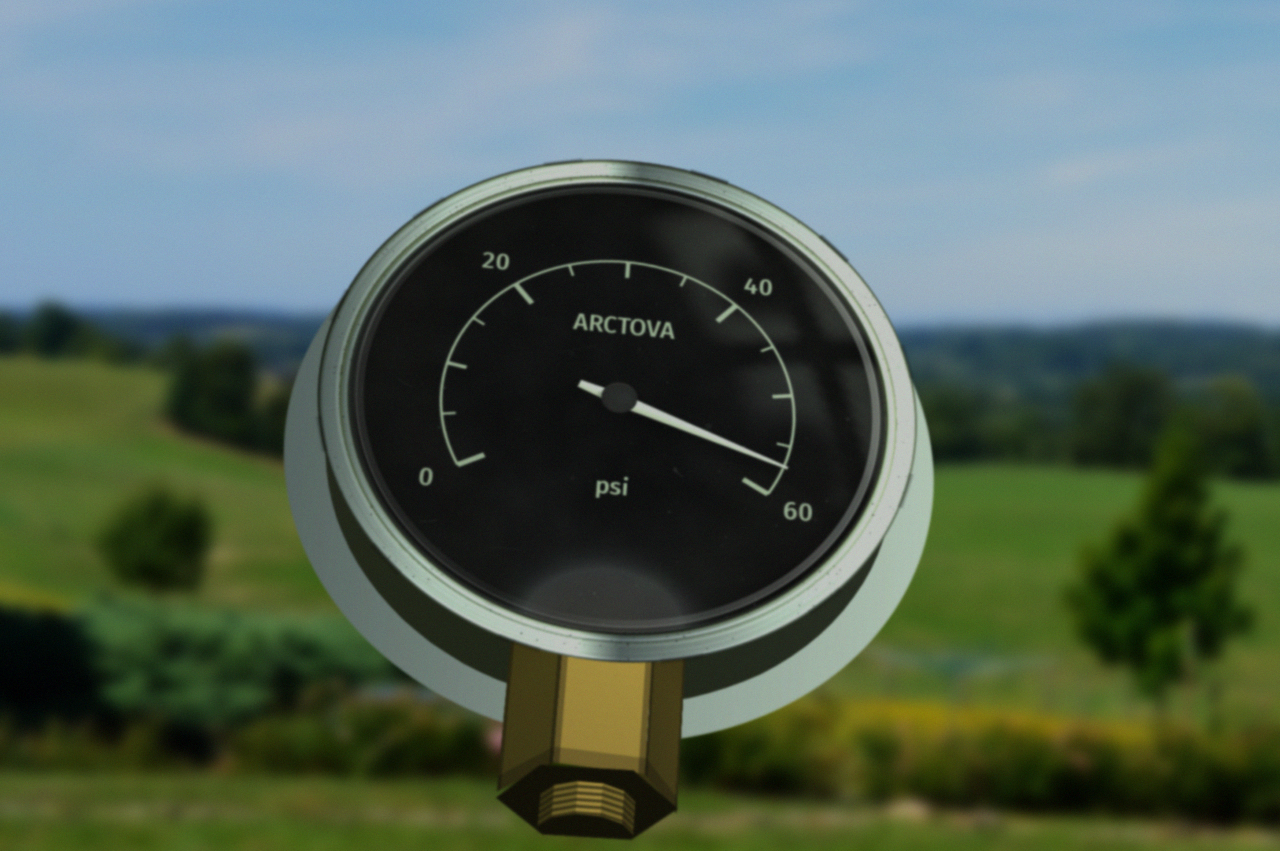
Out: 57.5 psi
